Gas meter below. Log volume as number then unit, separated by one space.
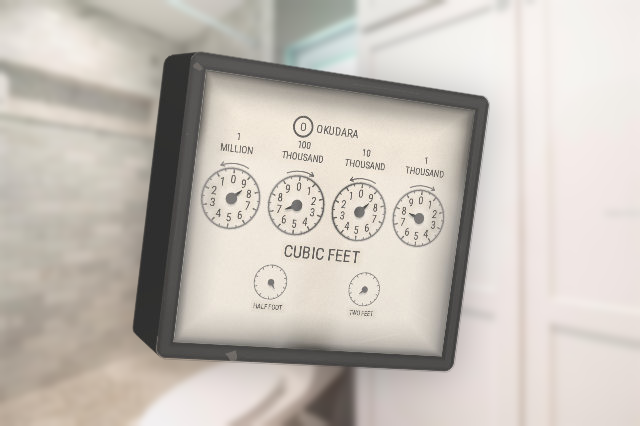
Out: 868800 ft³
